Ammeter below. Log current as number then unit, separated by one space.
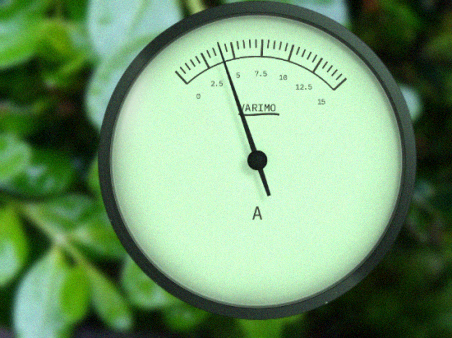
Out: 4 A
